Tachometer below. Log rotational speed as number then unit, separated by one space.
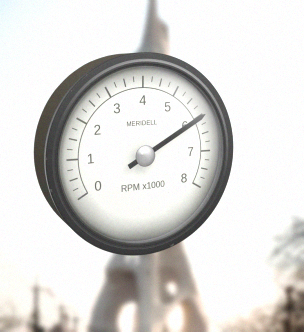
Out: 6000 rpm
